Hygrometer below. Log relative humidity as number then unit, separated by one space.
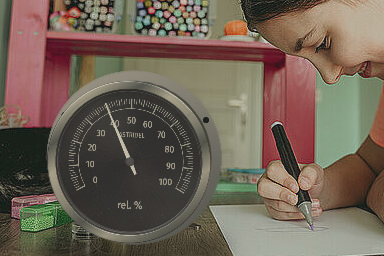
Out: 40 %
